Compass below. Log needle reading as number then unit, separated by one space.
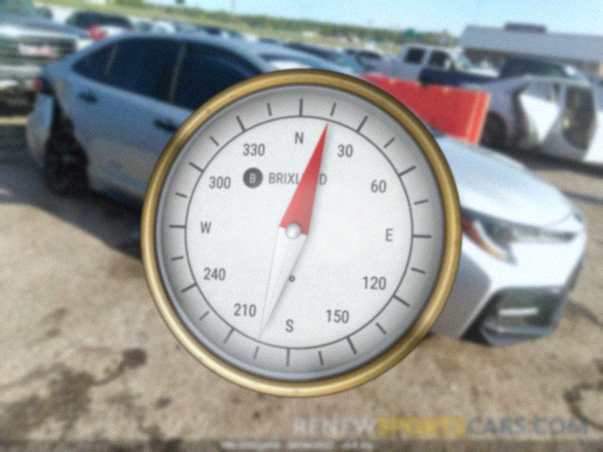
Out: 15 °
